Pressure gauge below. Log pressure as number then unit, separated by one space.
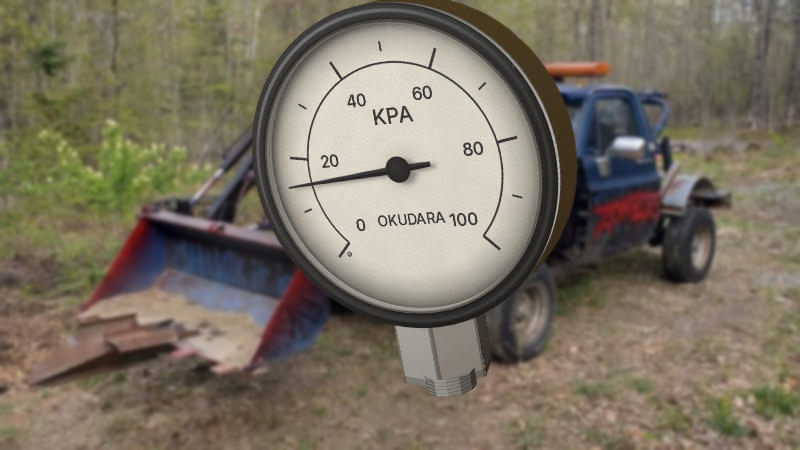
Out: 15 kPa
